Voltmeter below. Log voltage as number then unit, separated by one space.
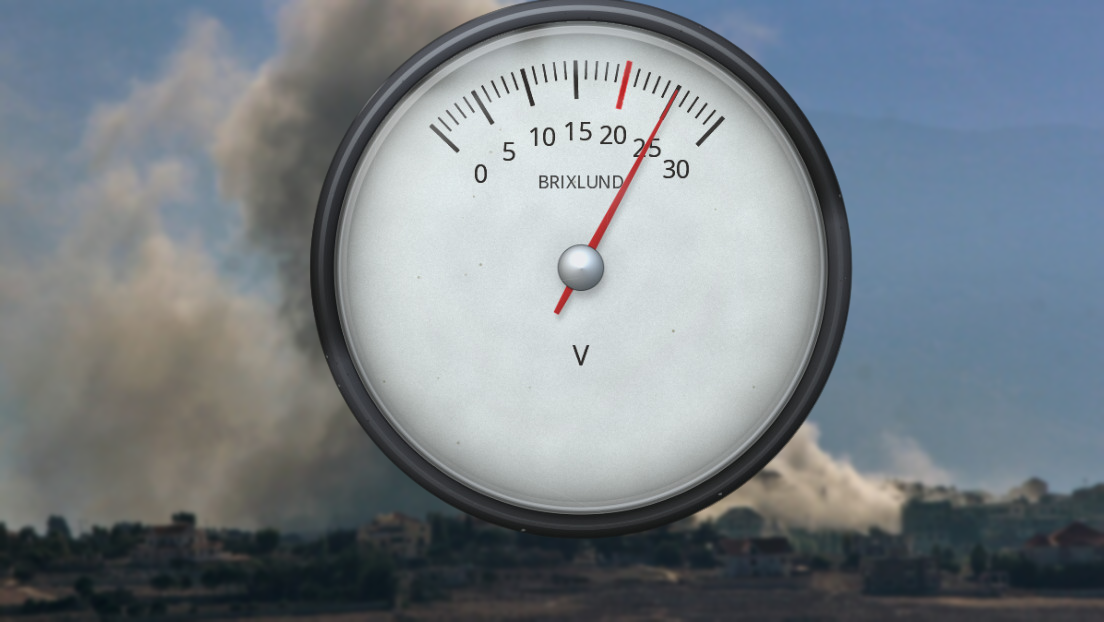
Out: 25 V
